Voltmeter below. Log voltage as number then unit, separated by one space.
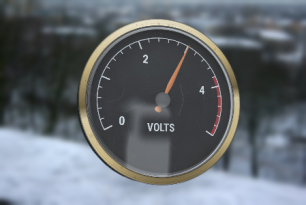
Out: 3 V
